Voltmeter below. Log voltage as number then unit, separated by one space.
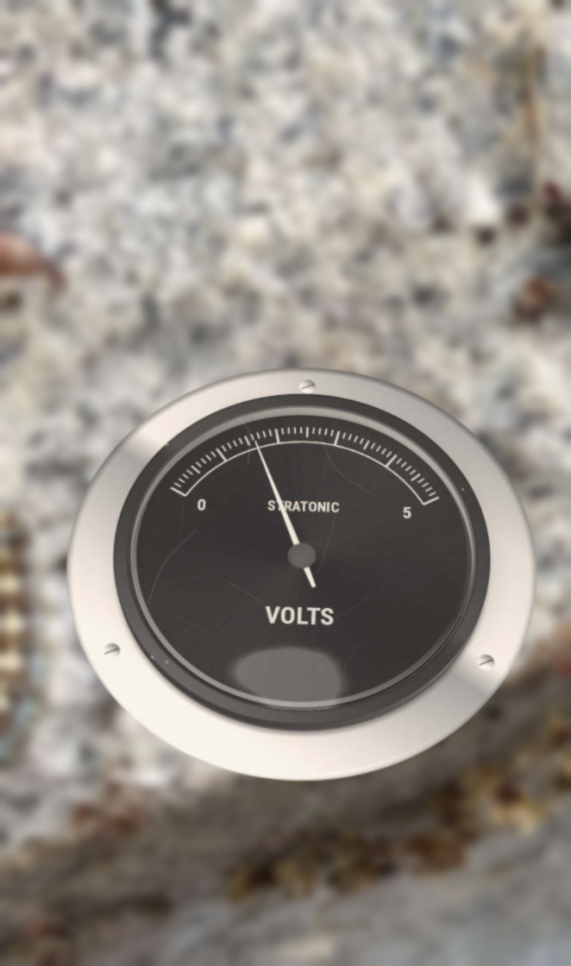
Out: 1.6 V
